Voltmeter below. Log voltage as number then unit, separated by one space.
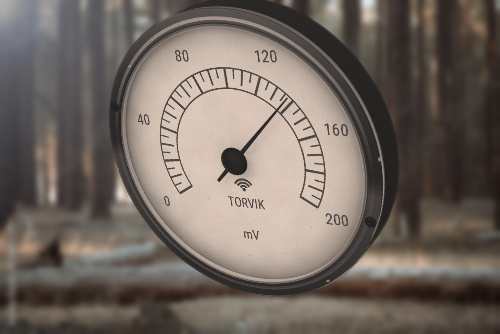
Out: 137.5 mV
